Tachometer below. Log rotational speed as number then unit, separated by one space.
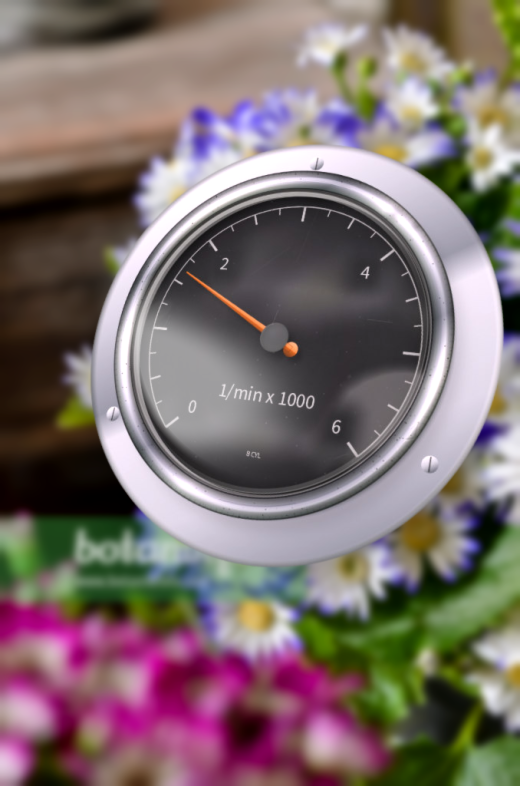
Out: 1625 rpm
